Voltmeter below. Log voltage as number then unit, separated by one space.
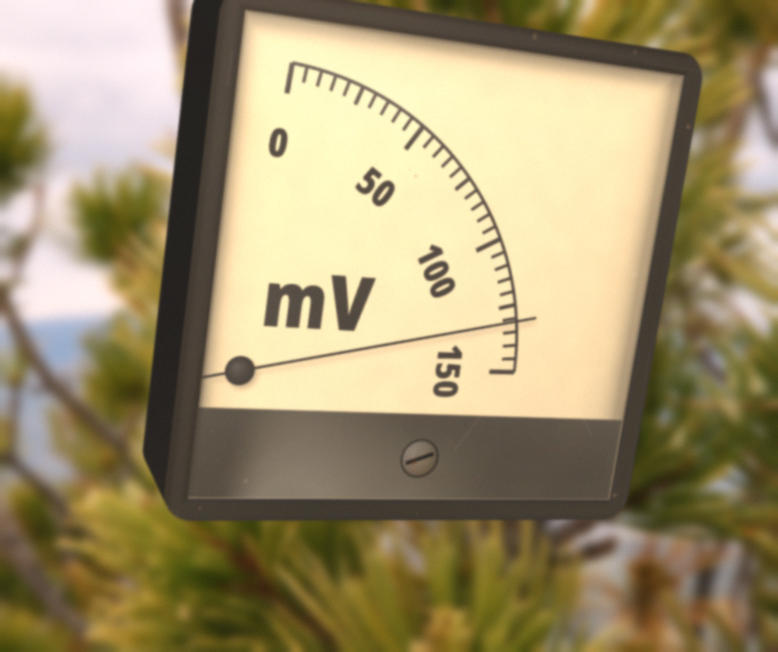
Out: 130 mV
